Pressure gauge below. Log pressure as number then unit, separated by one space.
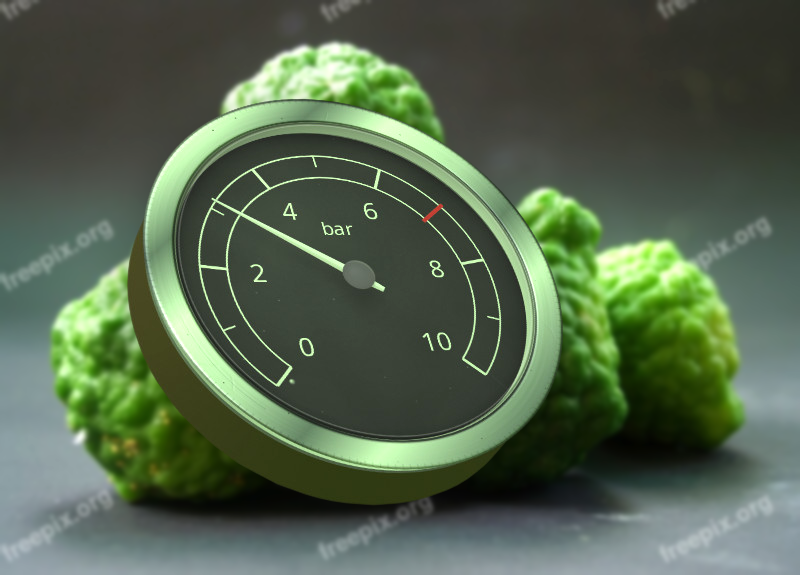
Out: 3 bar
